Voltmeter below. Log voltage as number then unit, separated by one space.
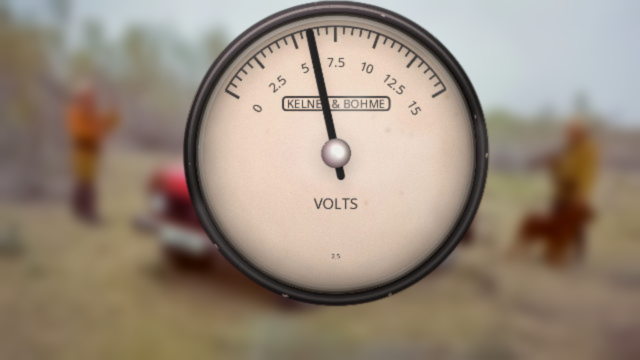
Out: 6 V
